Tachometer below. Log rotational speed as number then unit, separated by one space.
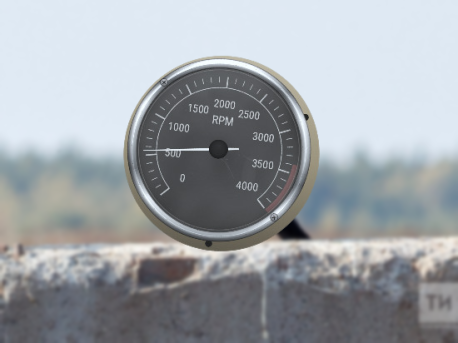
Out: 550 rpm
